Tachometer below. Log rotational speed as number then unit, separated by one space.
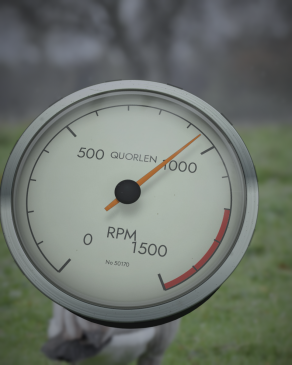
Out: 950 rpm
